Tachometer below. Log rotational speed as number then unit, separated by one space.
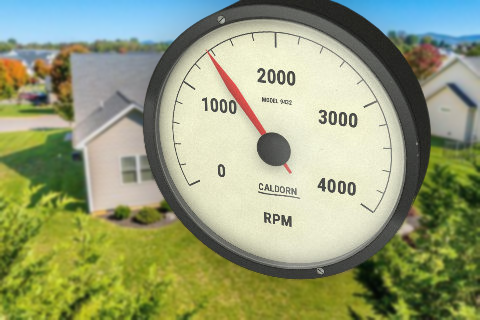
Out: 1400 rpm
